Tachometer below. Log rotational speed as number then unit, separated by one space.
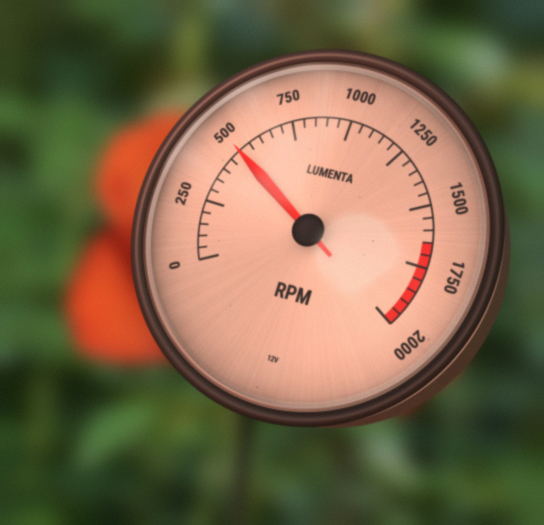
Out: 500 rpm
